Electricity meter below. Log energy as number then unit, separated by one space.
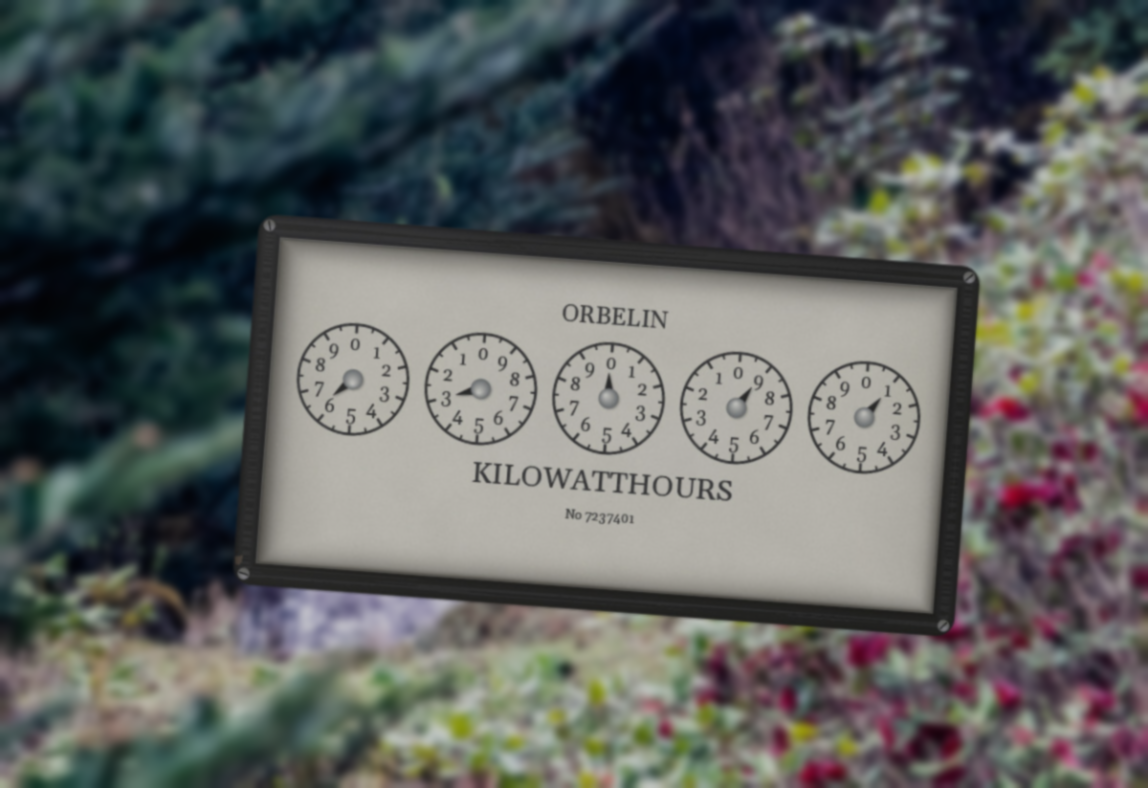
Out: 62991 kWh
